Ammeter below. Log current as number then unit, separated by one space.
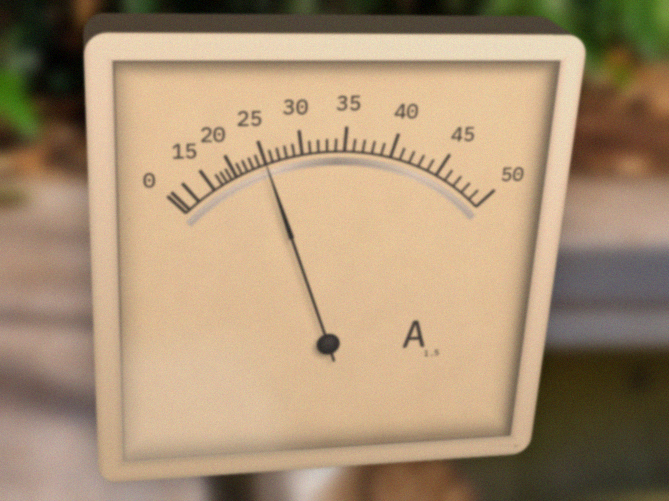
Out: 25 A
